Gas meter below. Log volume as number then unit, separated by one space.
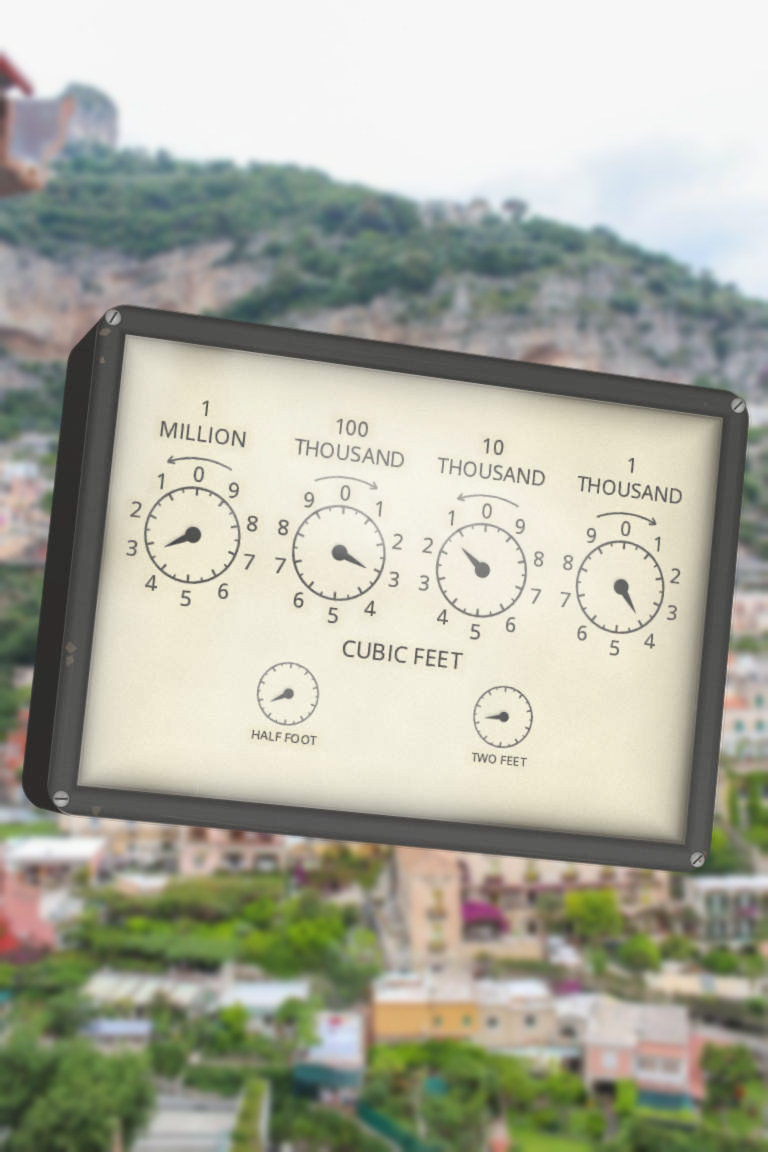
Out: 331400 ft³
